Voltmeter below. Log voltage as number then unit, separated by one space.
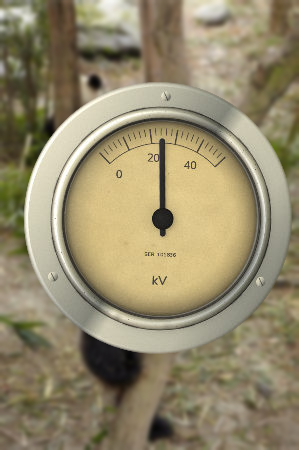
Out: 24 kV
